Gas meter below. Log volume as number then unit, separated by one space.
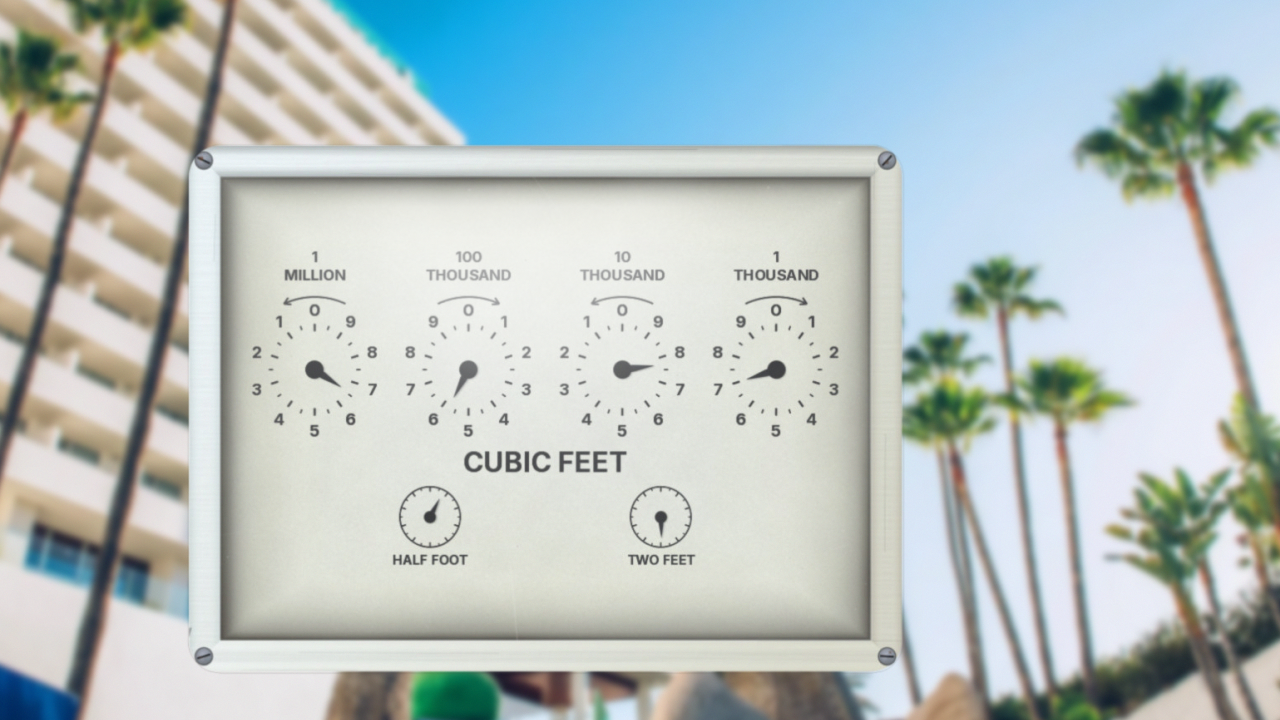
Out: 657700 ft³
